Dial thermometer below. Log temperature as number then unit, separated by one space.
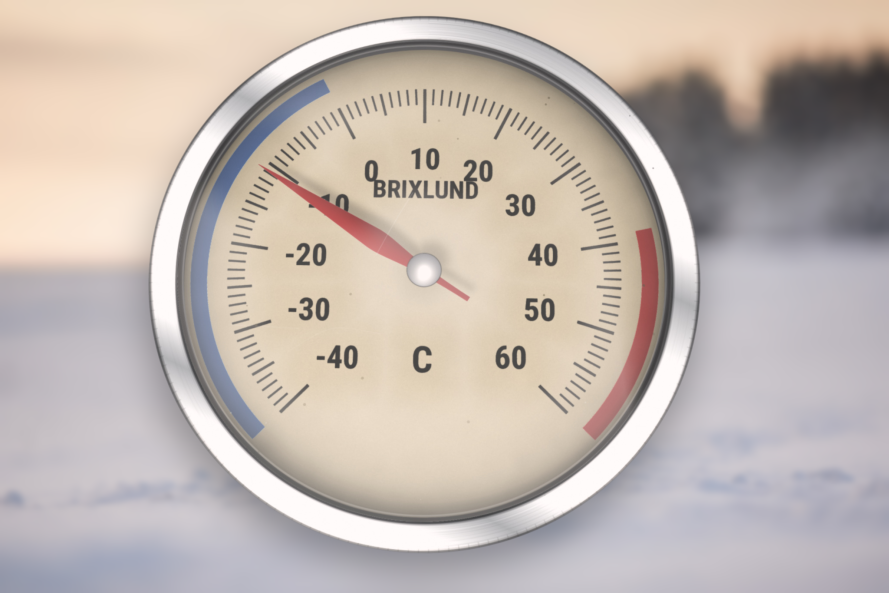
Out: -11 °C
